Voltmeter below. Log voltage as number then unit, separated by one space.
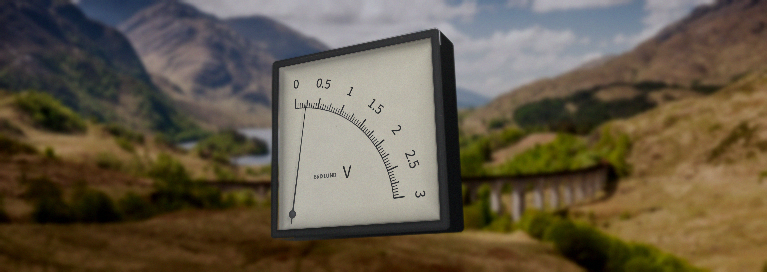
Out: 0.25 V
